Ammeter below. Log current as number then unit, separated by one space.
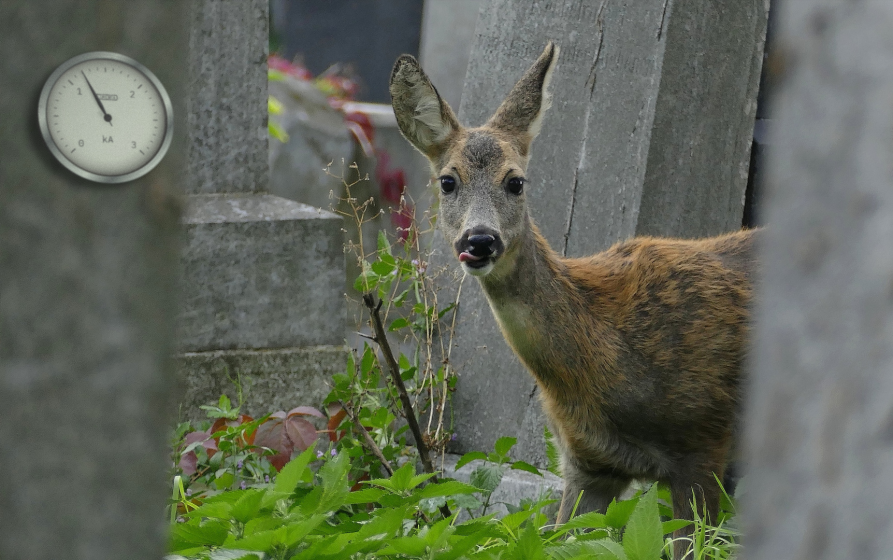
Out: 1.2 kA
